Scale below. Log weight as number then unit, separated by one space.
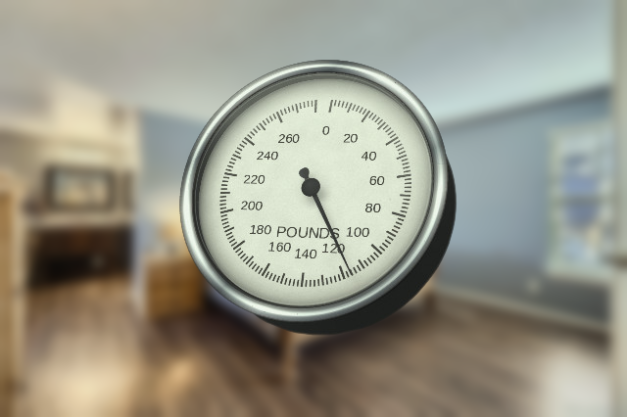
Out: 116 lb
